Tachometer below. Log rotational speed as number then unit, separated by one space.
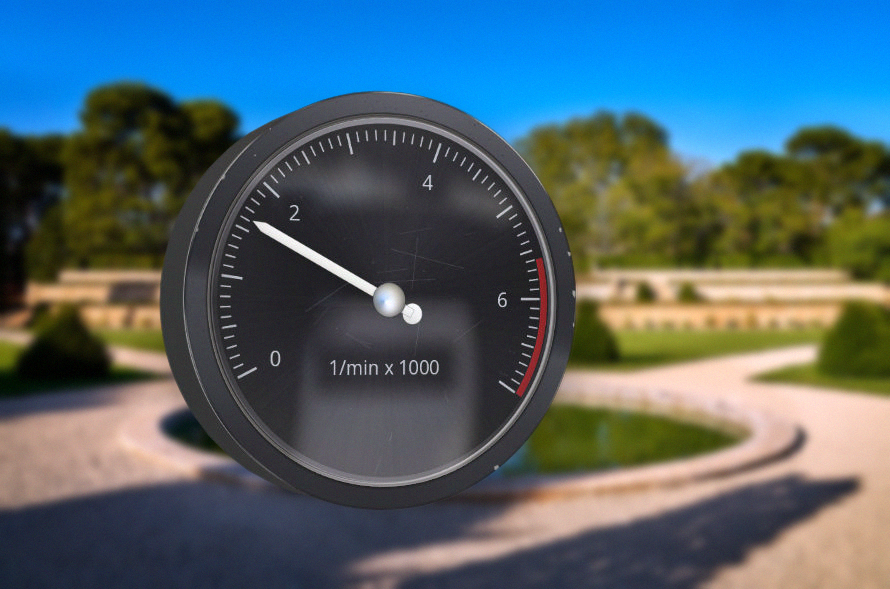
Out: 1600 rpm
